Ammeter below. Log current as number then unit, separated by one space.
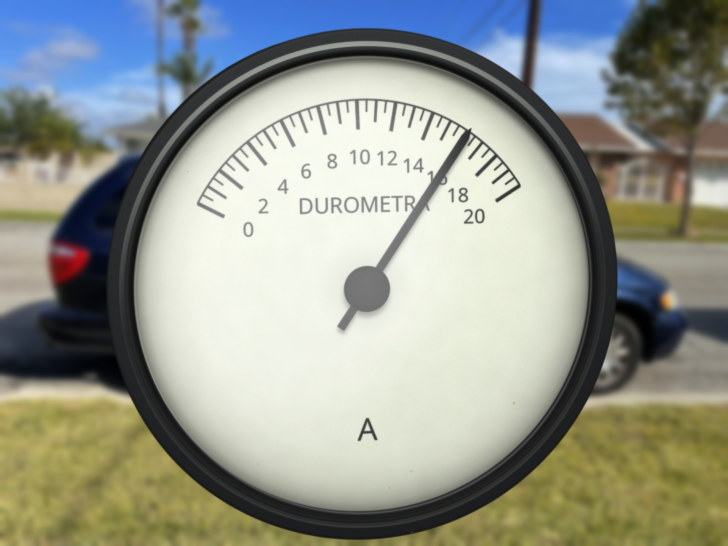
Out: 16 A
